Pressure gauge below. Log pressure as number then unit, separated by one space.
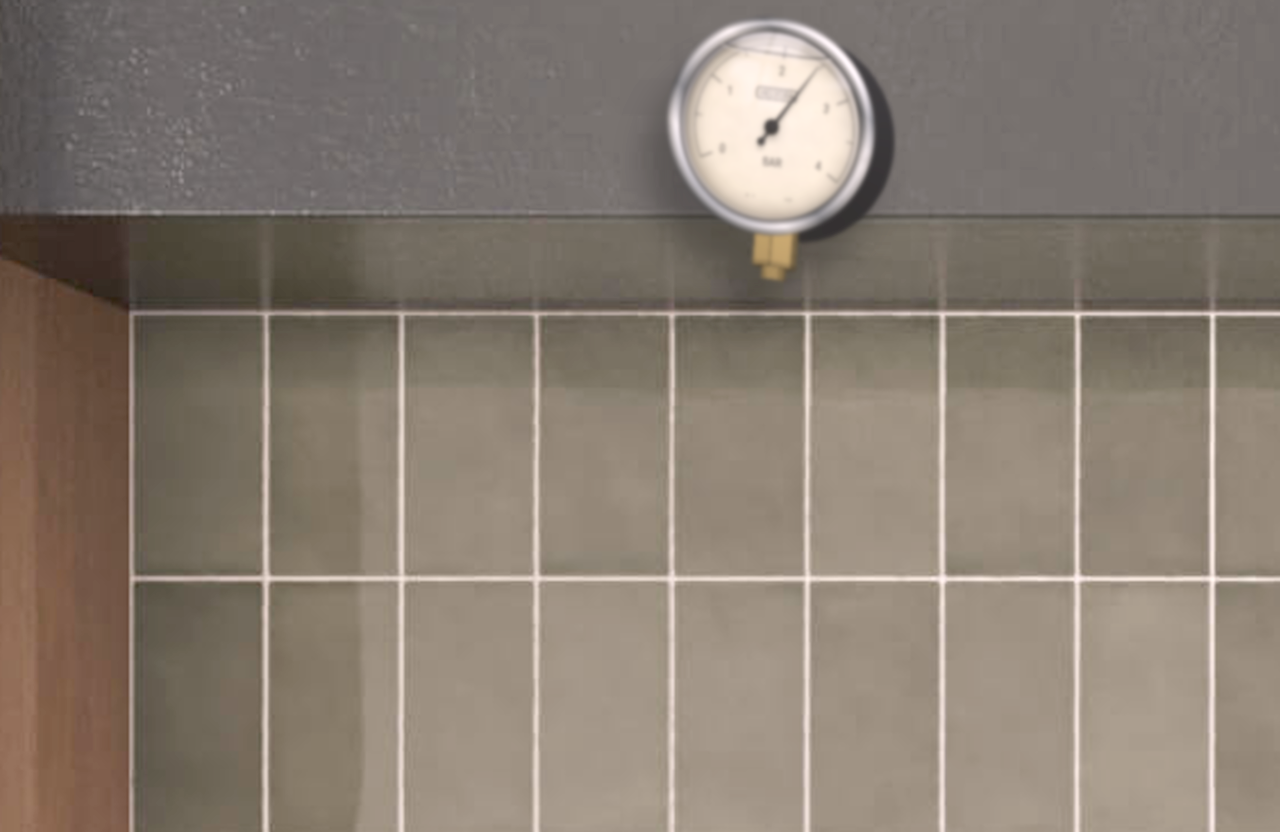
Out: 2.5 bar
